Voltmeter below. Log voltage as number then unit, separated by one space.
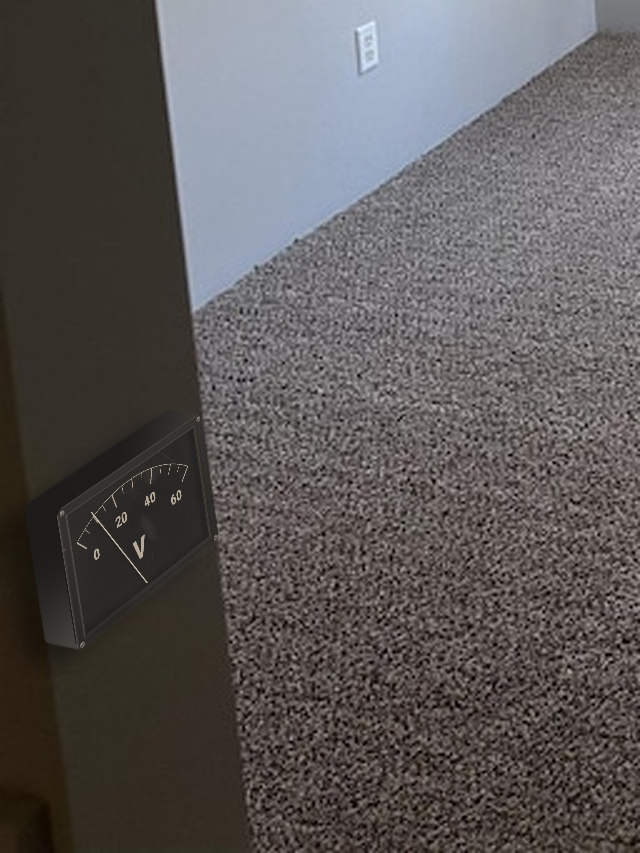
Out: 10 V
